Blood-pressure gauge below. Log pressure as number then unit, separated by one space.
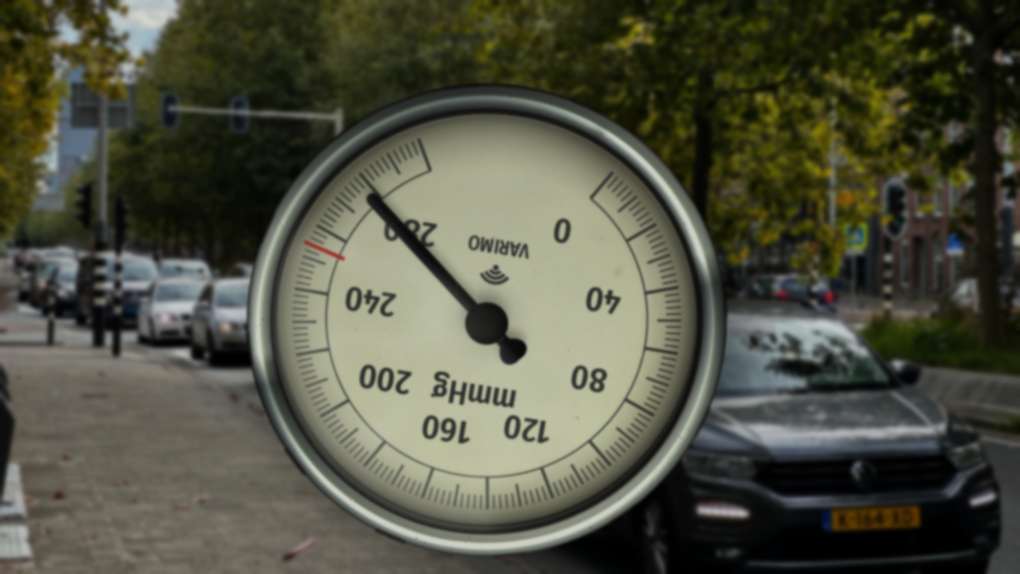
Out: 278 mmHg
